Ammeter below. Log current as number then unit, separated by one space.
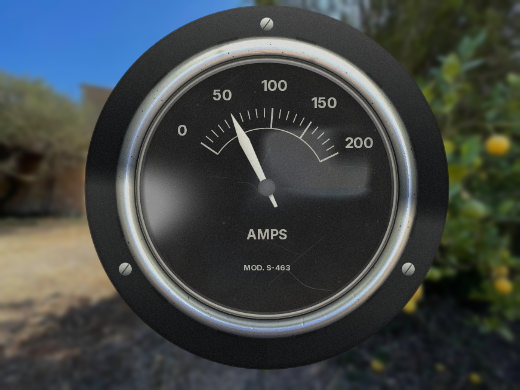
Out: 50 A
